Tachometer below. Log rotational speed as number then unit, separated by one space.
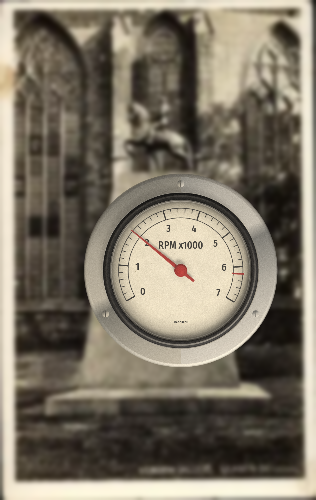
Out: 2000 rpm
